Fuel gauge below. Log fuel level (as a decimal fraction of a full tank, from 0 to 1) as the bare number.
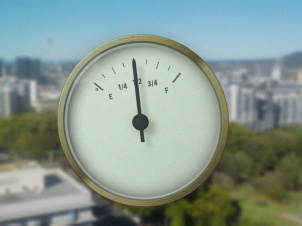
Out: 0.5
